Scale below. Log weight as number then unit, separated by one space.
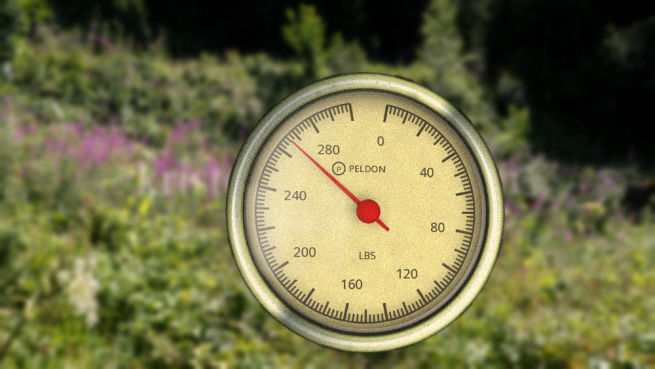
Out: 266 lb
